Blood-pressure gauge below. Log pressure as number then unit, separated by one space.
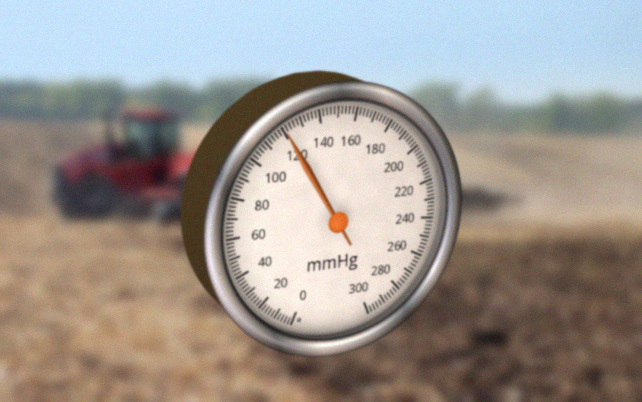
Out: 120 mmHg
